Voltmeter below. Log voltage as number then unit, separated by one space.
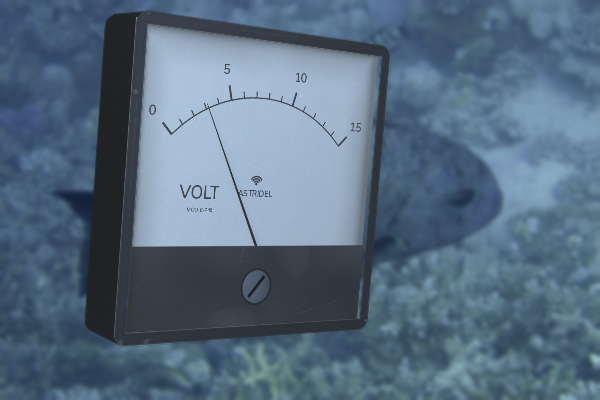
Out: 3 V
